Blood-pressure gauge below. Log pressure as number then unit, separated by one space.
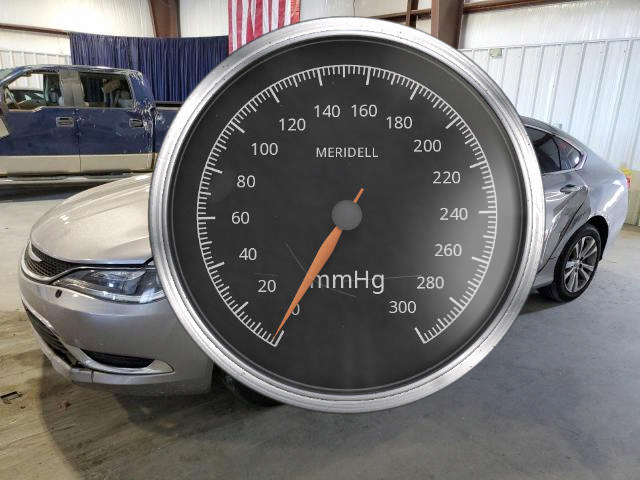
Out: 2 mmHg
